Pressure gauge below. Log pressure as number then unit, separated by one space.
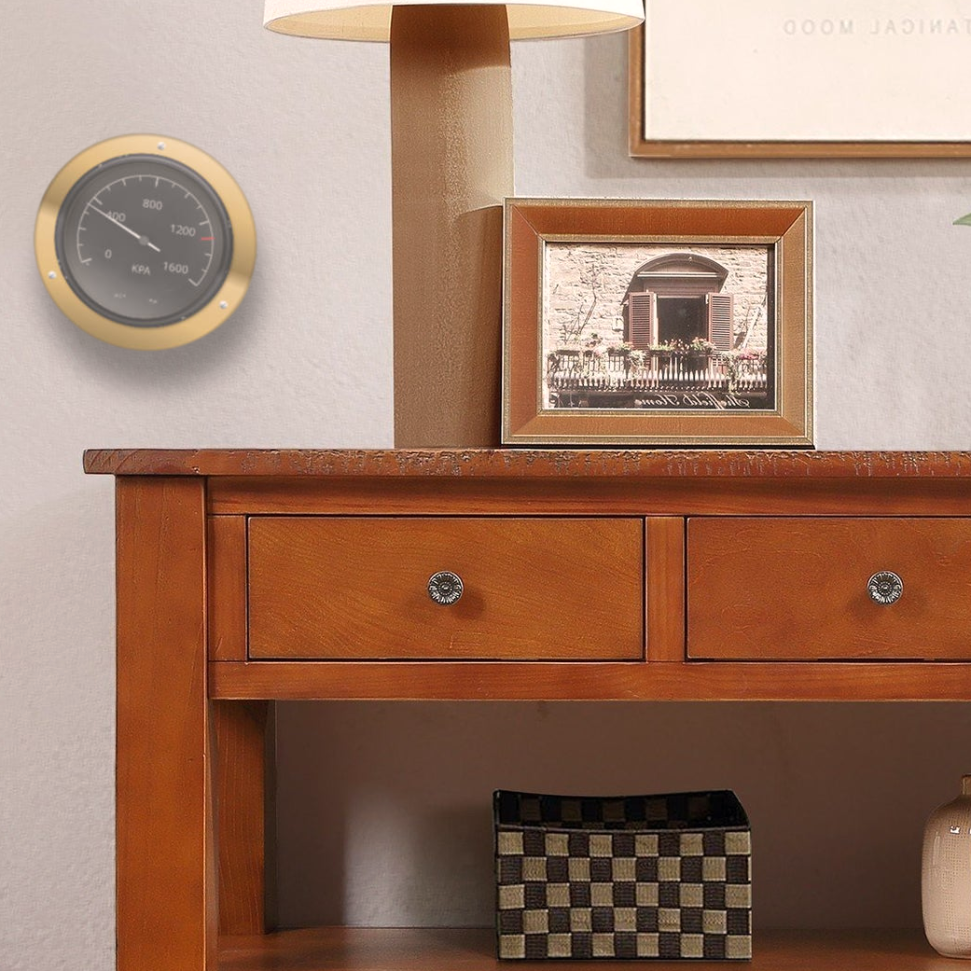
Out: 350 kPa
